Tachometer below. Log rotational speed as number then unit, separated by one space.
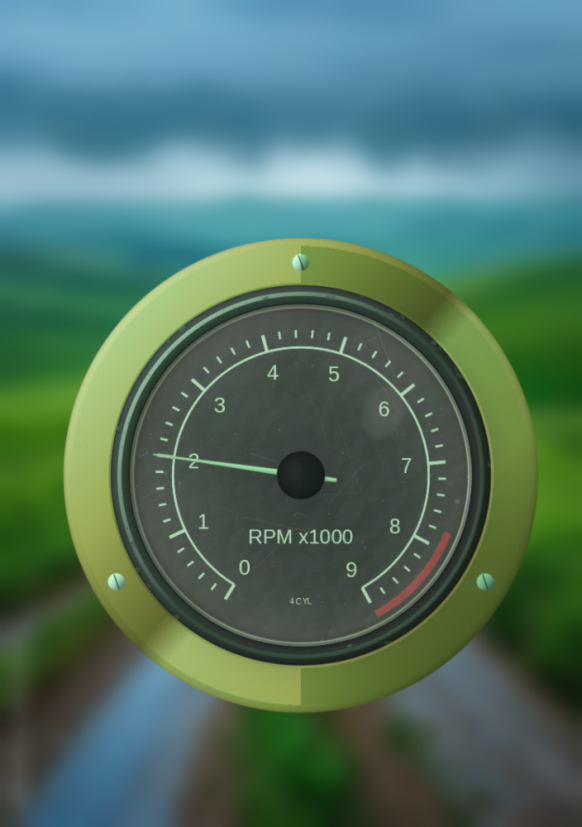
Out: 2000 rpm
